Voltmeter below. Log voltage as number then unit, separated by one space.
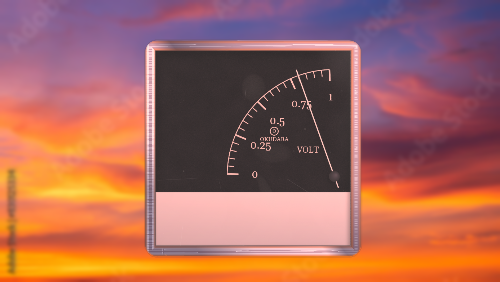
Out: 0.8 V
